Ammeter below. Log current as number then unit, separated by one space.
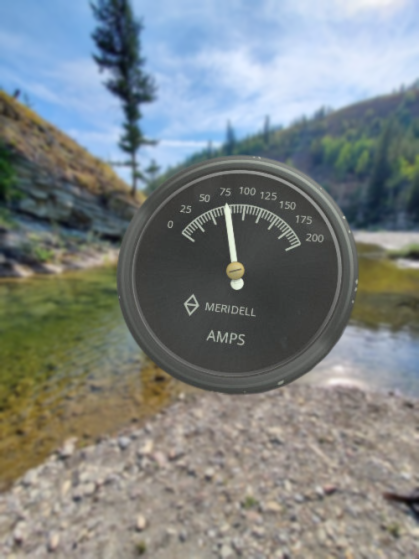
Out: 75 A
